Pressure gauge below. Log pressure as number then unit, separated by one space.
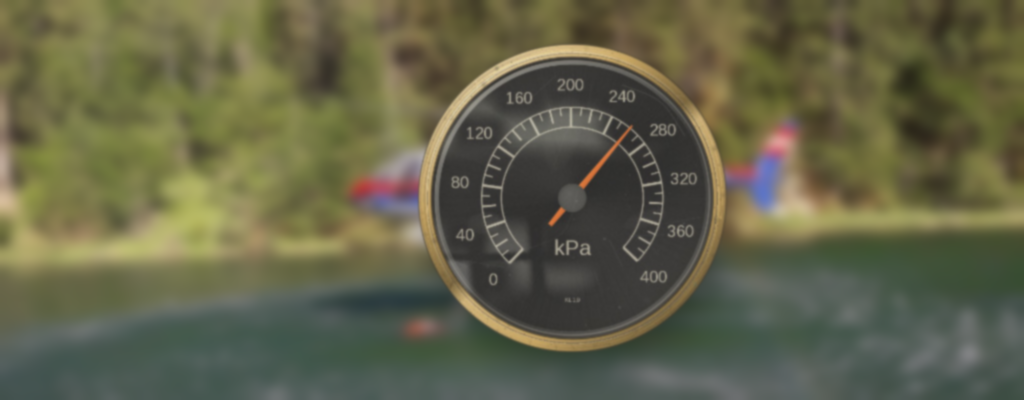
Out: 260 kPa
